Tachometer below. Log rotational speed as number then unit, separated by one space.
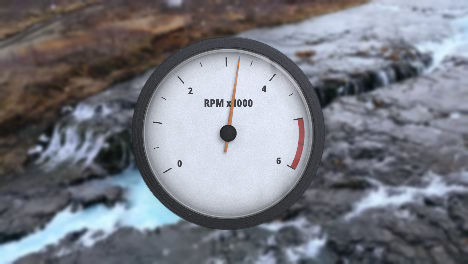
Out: 3250 rpm
